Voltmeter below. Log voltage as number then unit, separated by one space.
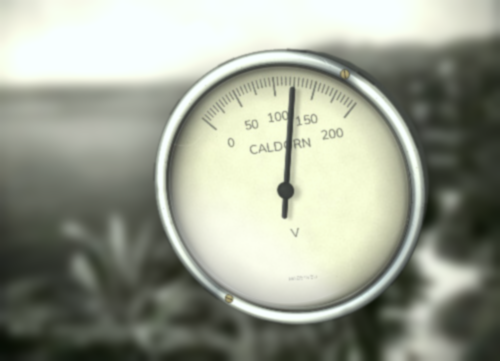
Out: 125 V
